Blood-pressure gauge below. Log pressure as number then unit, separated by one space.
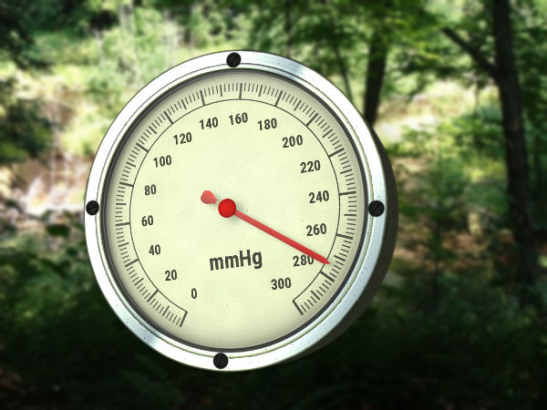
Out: 274 mmHg
